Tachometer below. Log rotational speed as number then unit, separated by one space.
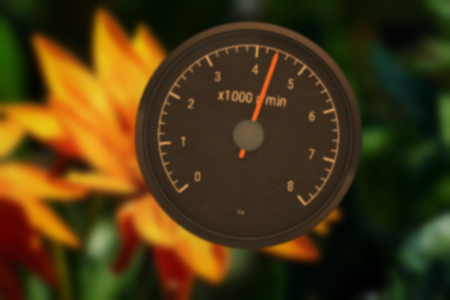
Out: 4400 rpm
